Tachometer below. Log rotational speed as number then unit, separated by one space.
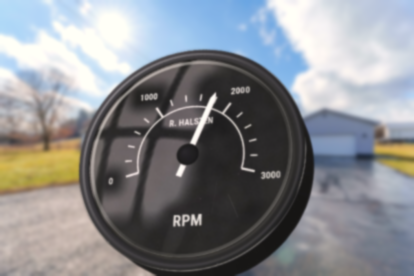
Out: 1800 rpm
